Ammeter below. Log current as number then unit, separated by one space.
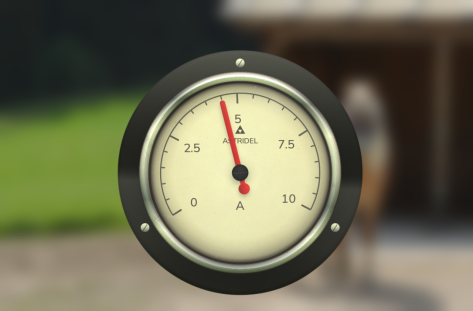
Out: 4.5 A
